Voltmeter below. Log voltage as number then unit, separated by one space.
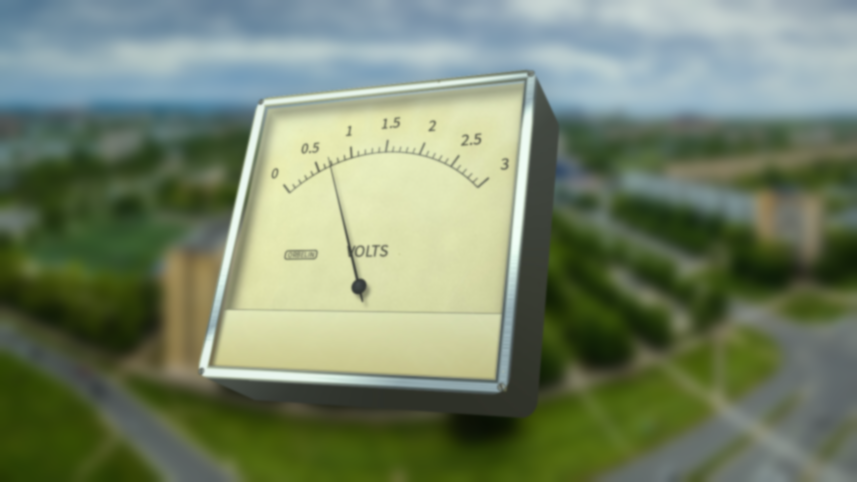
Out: 0.7 V
